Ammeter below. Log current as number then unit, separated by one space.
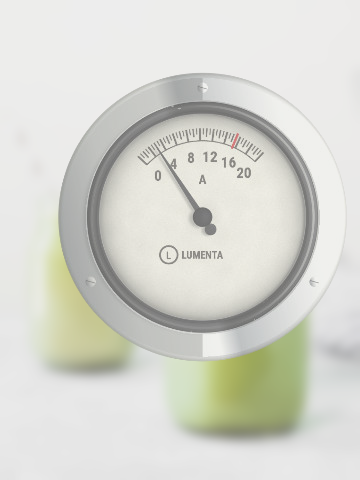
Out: 3 A
